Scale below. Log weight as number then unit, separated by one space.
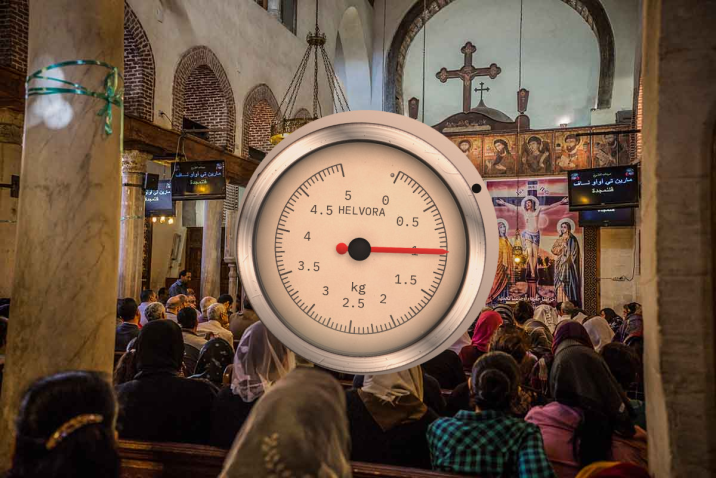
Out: 1 kg
